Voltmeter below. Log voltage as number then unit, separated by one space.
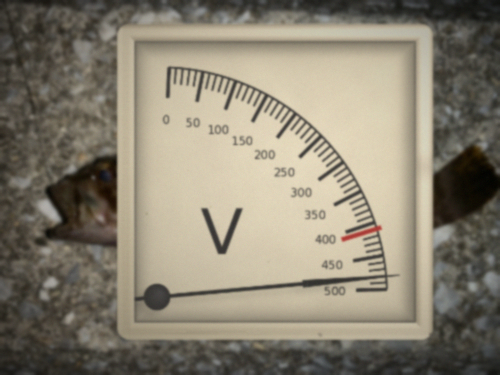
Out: 480 V
